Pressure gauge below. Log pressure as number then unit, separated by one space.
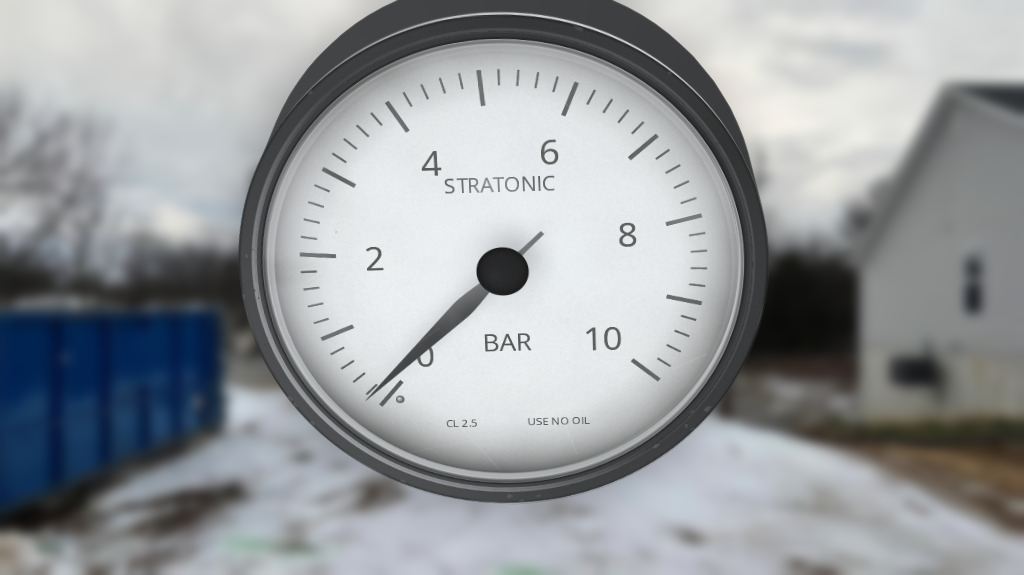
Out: 0.2 bar
